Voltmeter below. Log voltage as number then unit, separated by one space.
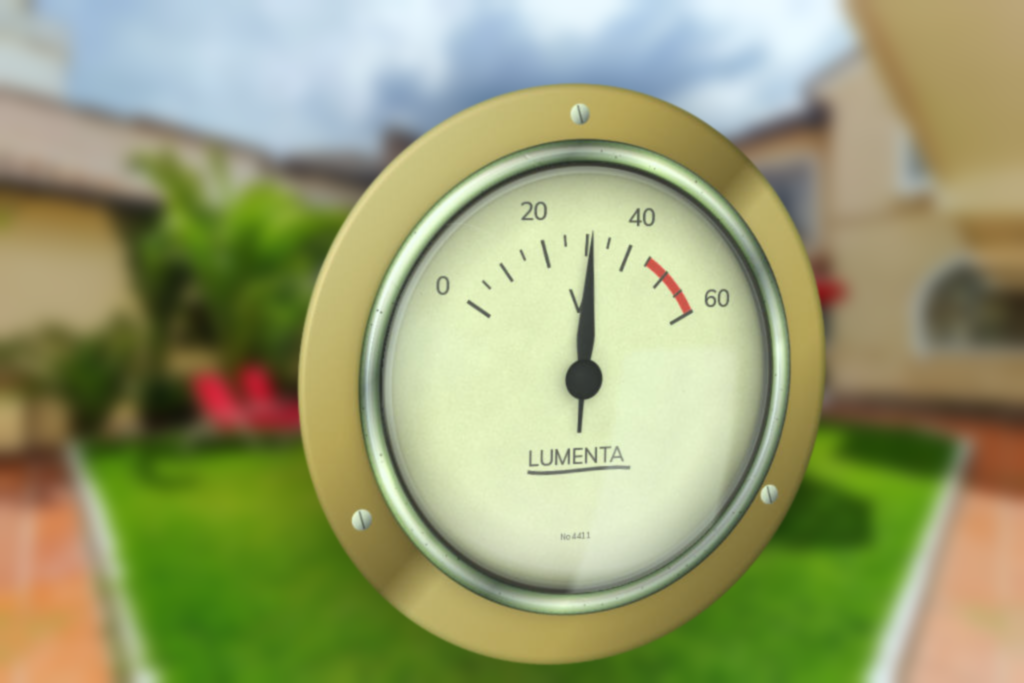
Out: 30 V
